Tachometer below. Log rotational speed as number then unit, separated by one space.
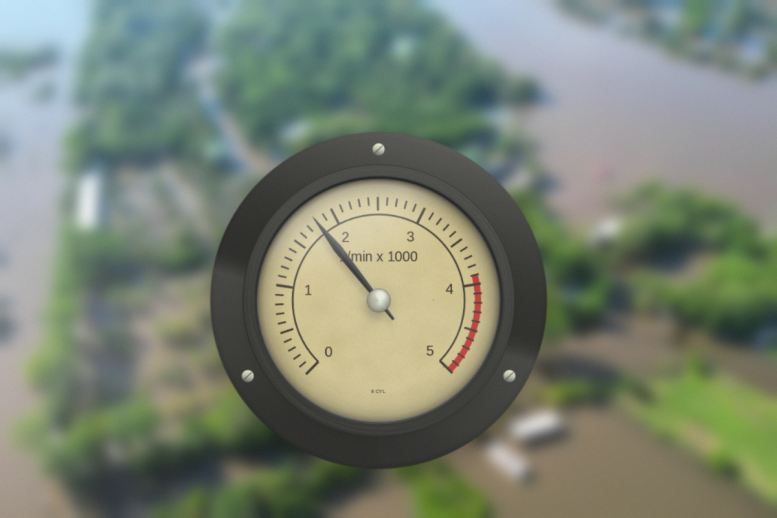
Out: 1800 rpm
